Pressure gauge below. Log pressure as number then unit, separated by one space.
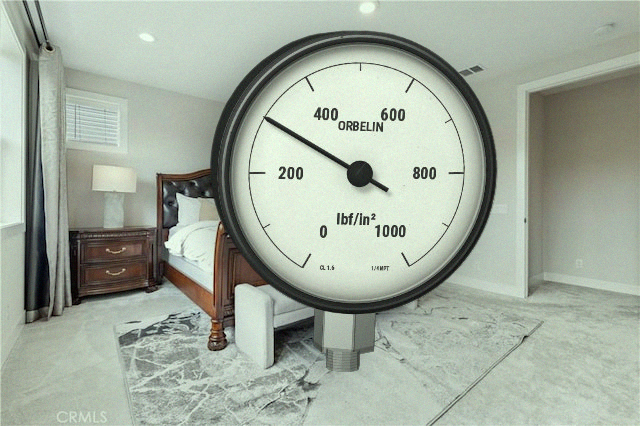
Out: 300 psi
